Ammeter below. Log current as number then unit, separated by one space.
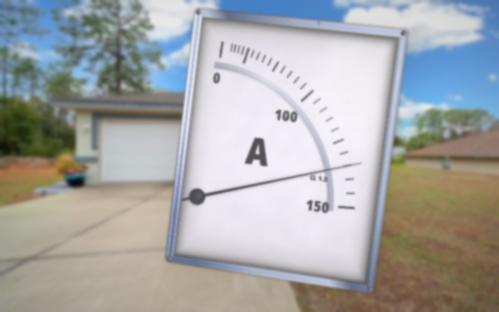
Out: 135 A
